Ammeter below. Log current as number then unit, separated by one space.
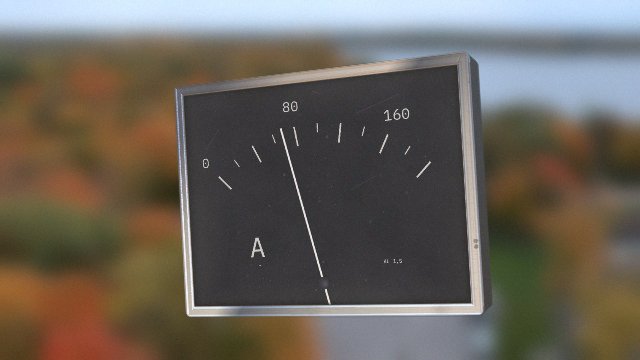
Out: 70 A
